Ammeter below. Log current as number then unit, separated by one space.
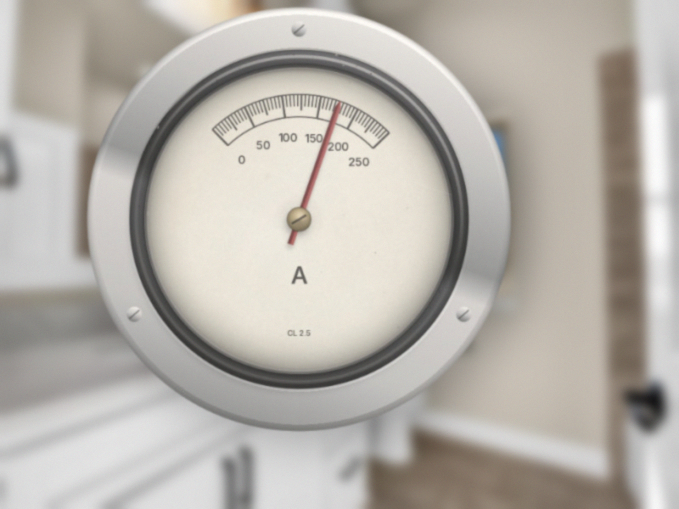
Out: 175 A
